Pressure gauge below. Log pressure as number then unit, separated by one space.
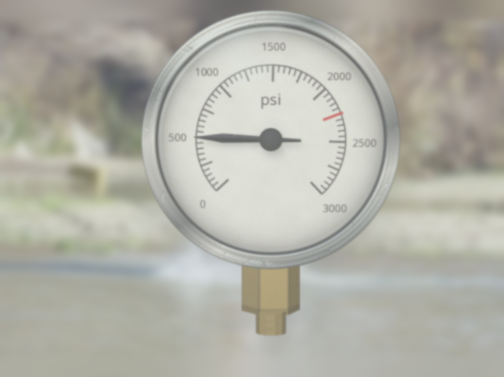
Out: 500 psi
